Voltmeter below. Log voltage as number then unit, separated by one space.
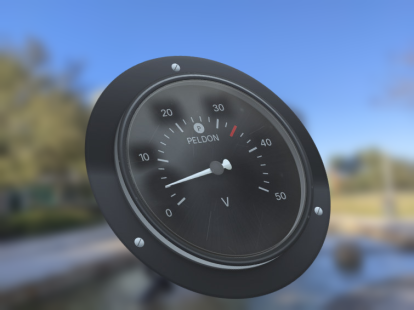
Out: 4 V
